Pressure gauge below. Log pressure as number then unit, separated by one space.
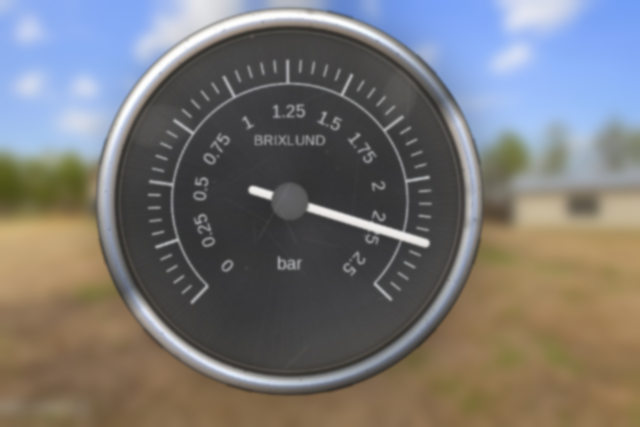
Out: 2.25 bar
